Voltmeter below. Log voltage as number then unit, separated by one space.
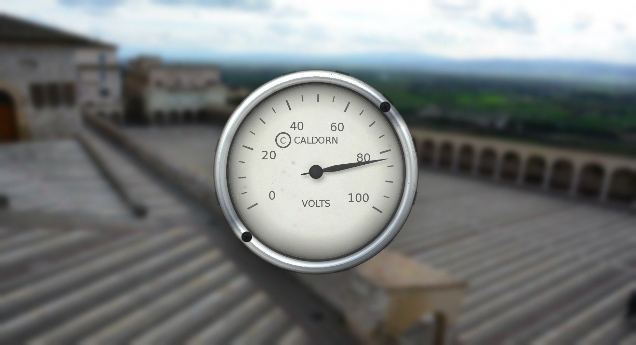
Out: 82.5 V
